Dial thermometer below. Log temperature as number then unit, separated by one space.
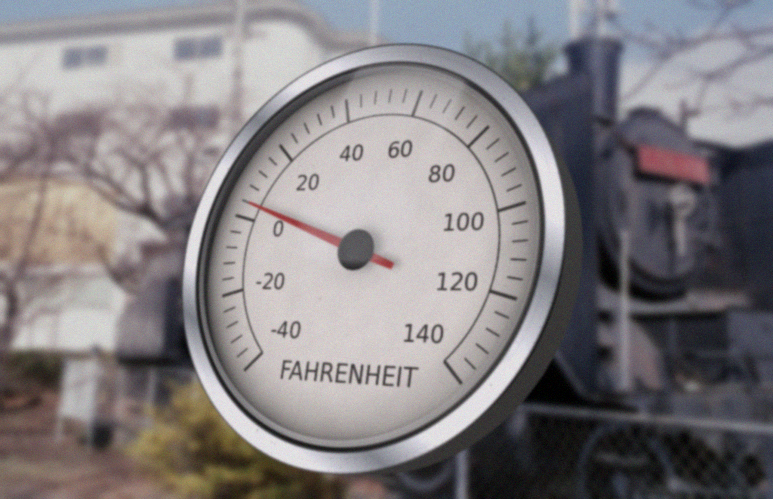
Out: 4 °F
